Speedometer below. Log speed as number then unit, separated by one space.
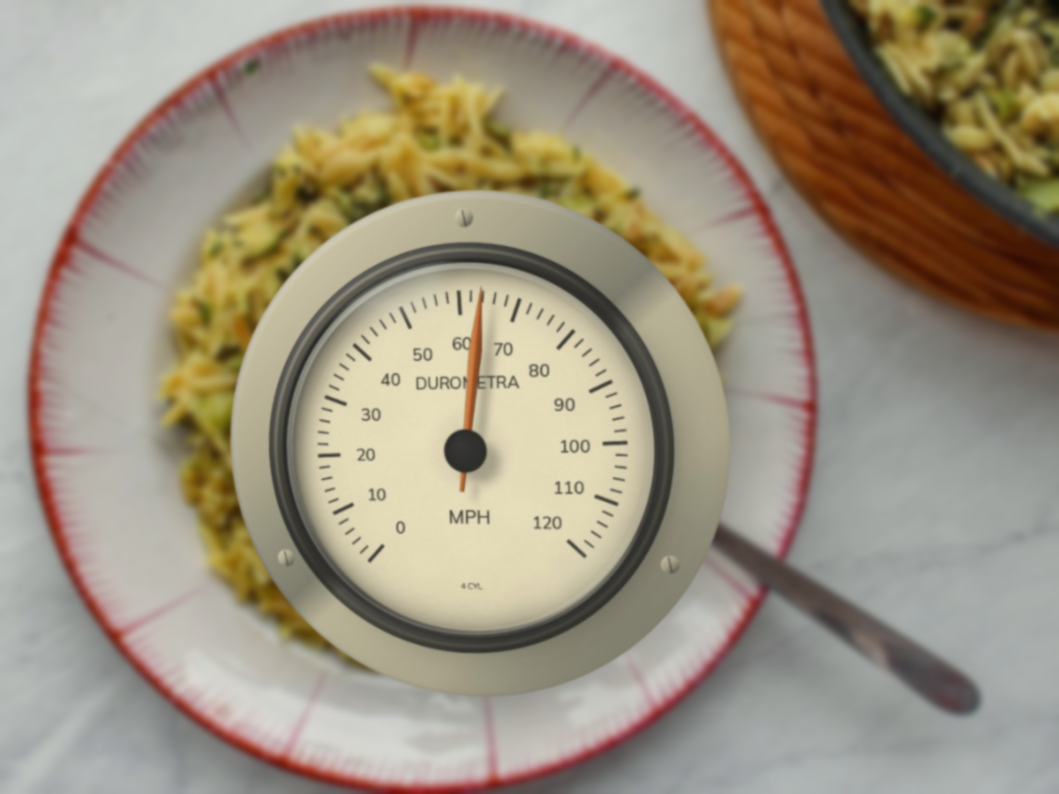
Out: 64 mph
